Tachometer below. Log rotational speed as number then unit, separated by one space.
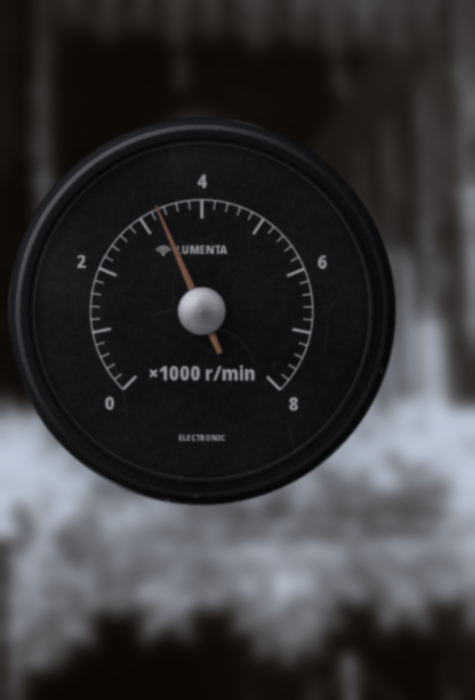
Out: 3300 rpm
